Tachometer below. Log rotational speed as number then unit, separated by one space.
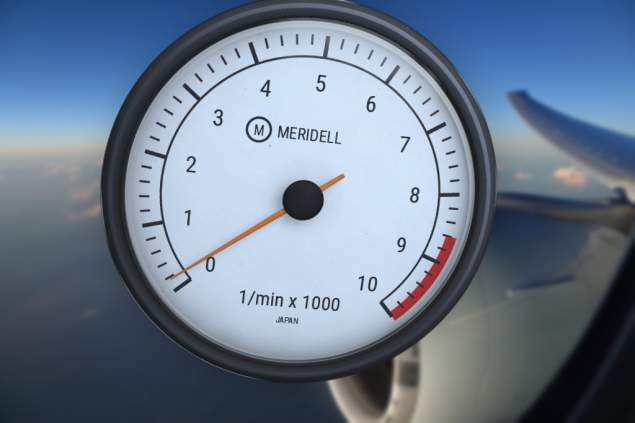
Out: 200 rpm
